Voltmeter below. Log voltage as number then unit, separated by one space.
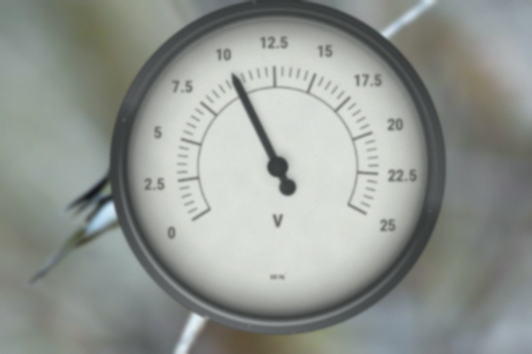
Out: 10 V
